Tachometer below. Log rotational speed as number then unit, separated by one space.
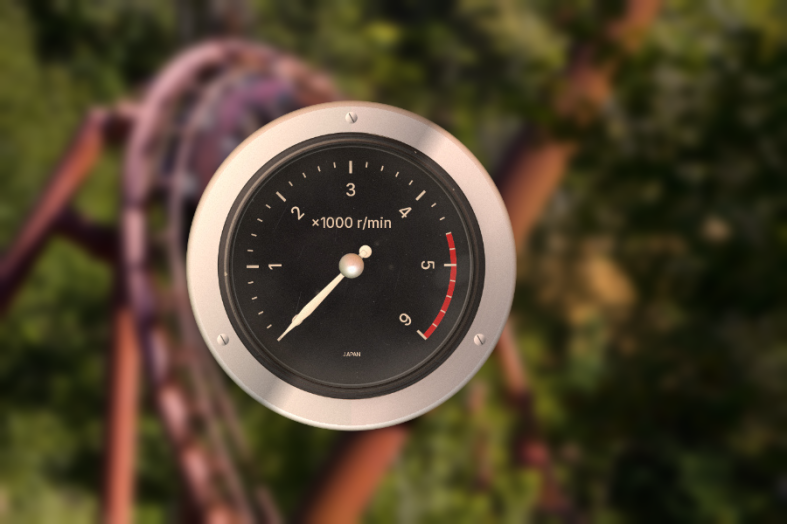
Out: 0 rpm
